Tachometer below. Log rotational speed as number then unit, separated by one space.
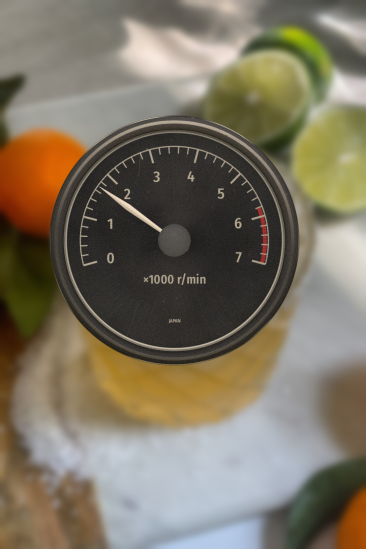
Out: 1700 rpm
